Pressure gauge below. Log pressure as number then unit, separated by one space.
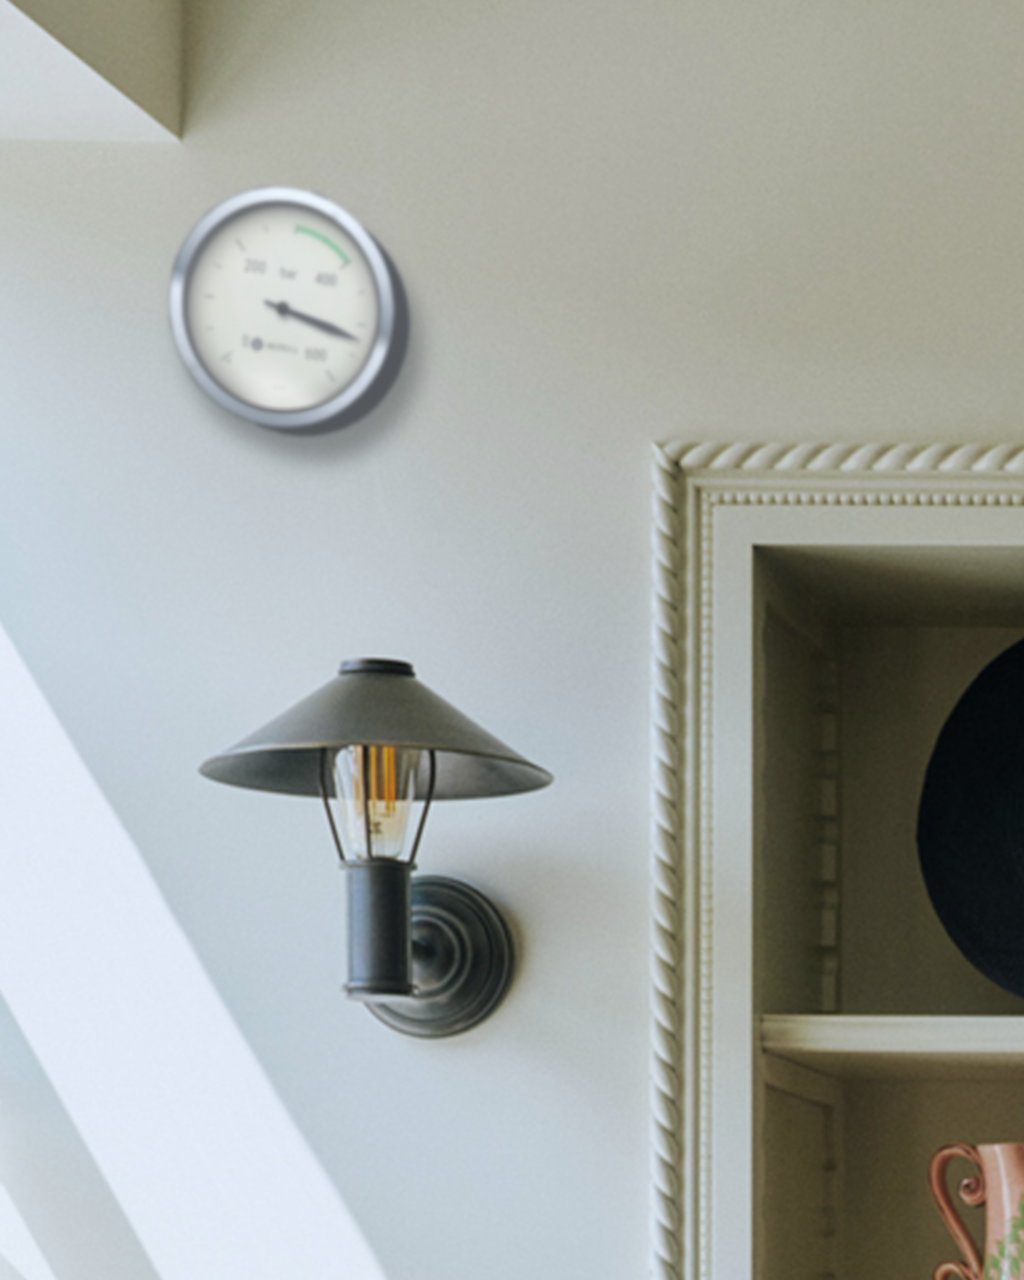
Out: 525 bar
